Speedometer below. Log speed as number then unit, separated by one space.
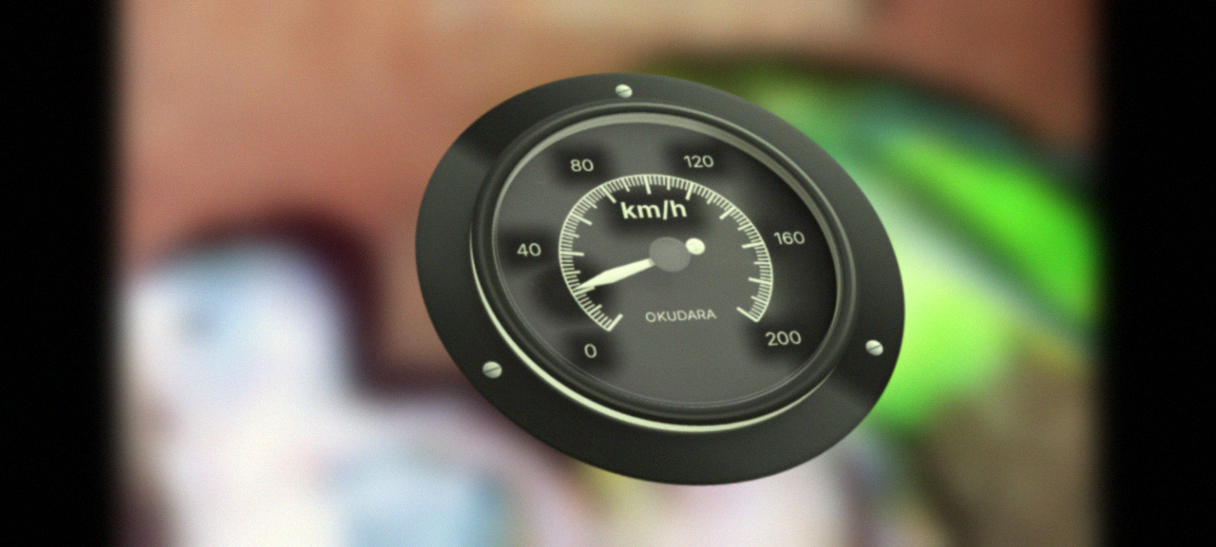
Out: 20 km/h
